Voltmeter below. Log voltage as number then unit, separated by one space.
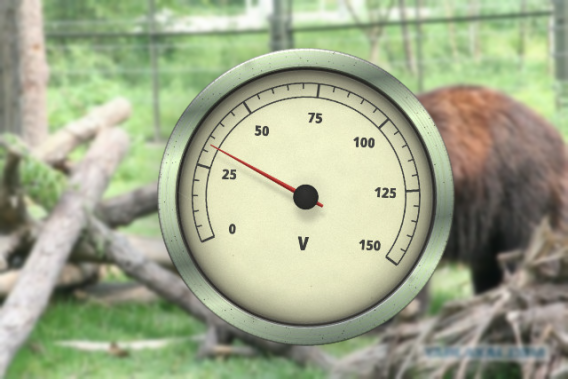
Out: 32.5 V
